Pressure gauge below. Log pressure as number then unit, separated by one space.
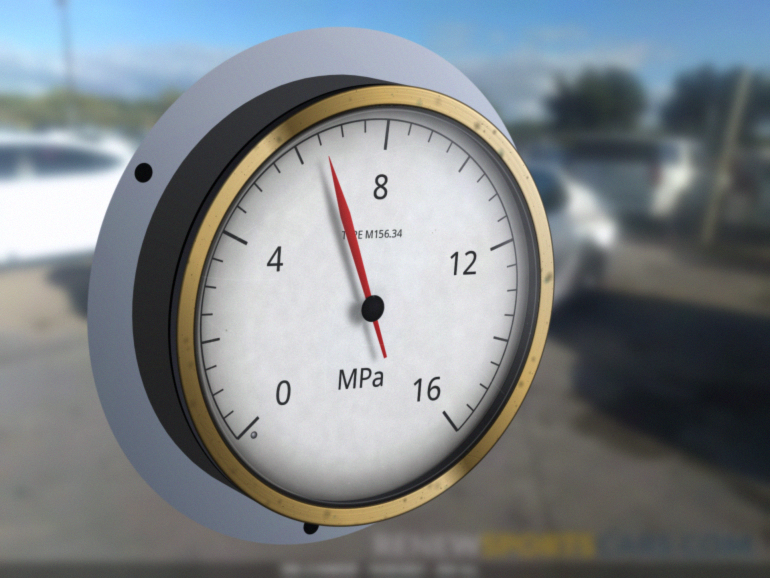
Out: 6.5 MPa
